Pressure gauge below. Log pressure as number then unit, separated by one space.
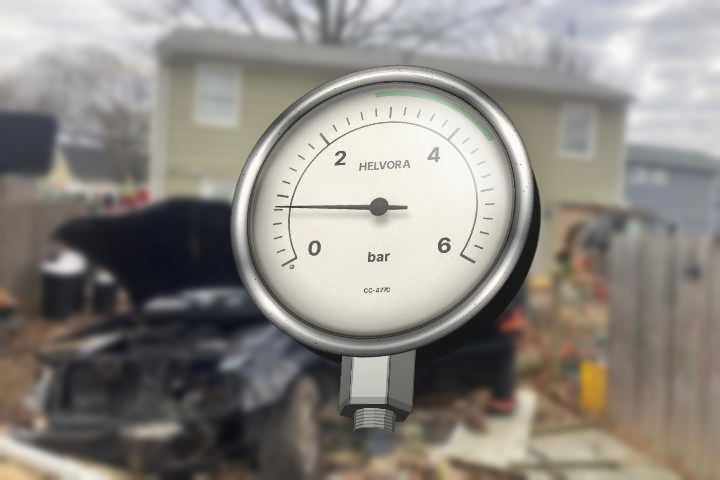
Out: 0.8 bar
